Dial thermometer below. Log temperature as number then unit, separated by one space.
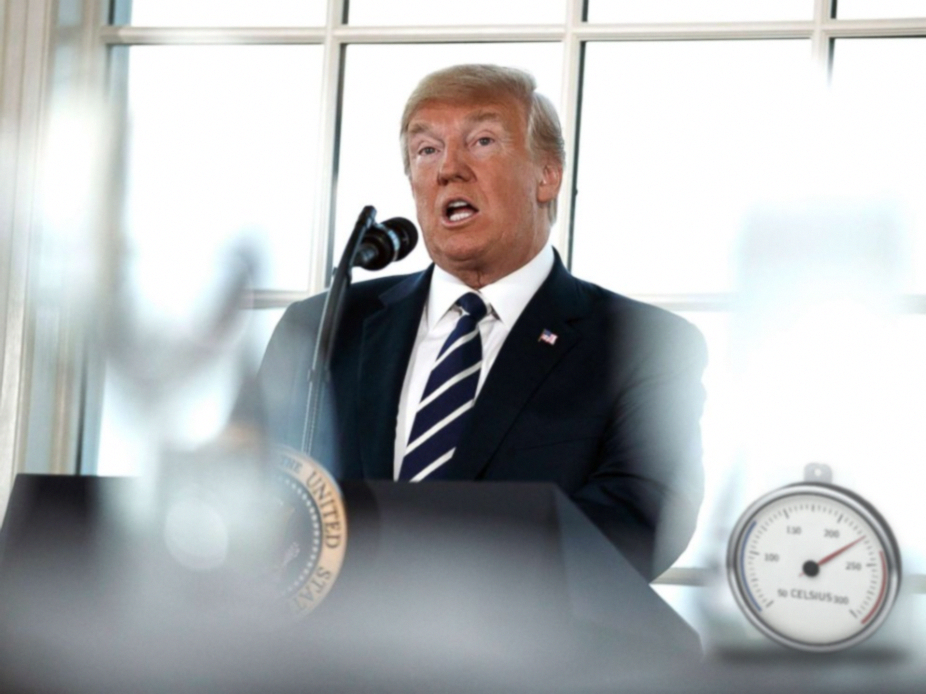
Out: 225 °C
